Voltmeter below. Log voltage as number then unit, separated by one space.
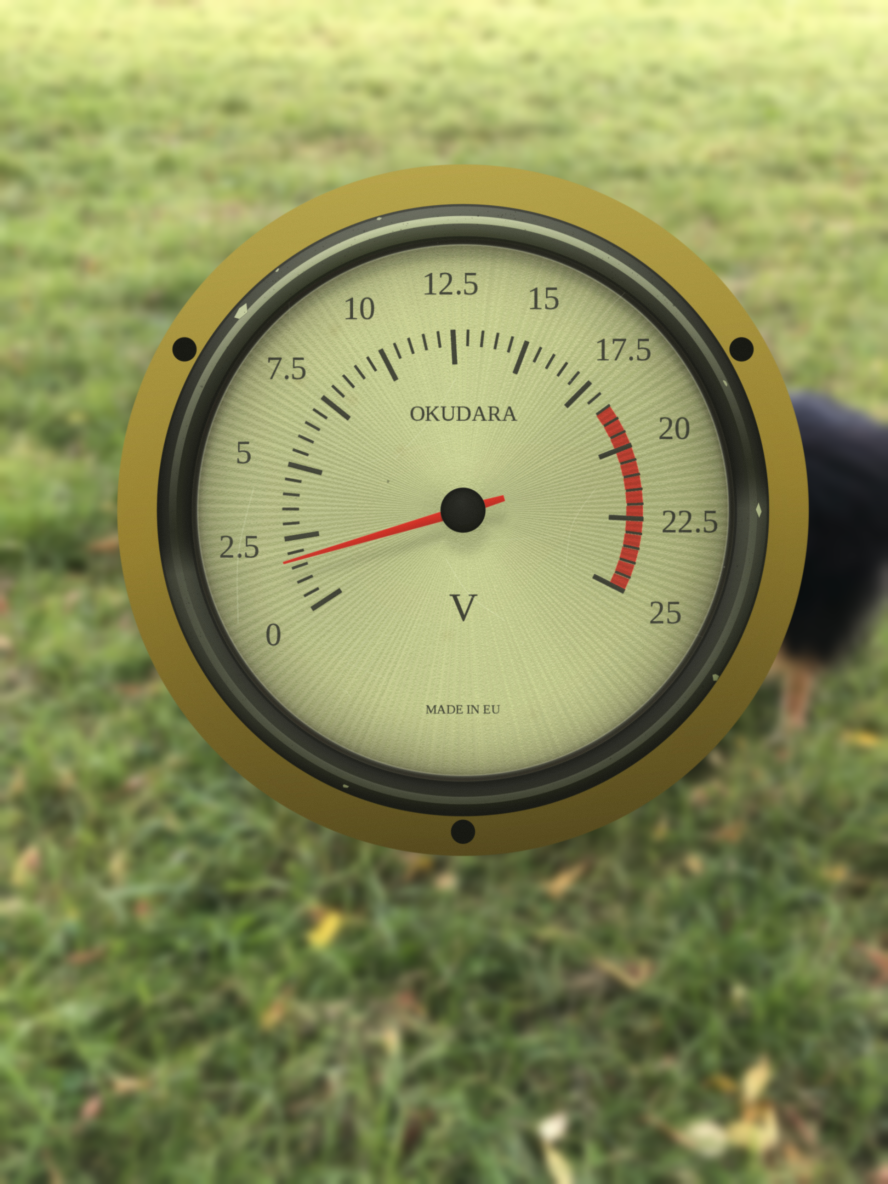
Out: 1.75 V
